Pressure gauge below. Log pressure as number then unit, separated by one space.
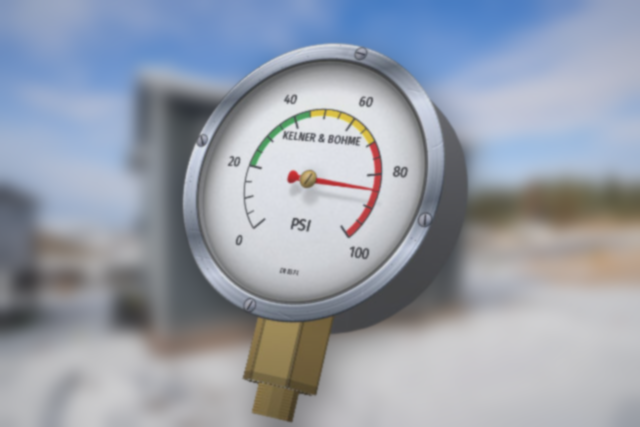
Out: 85 psi
